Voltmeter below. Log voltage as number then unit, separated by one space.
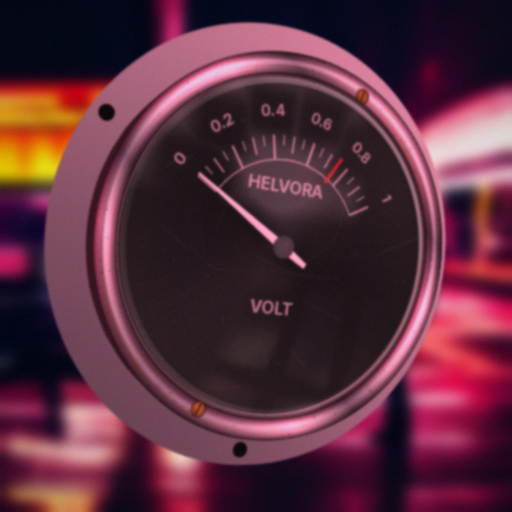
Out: 0 V
